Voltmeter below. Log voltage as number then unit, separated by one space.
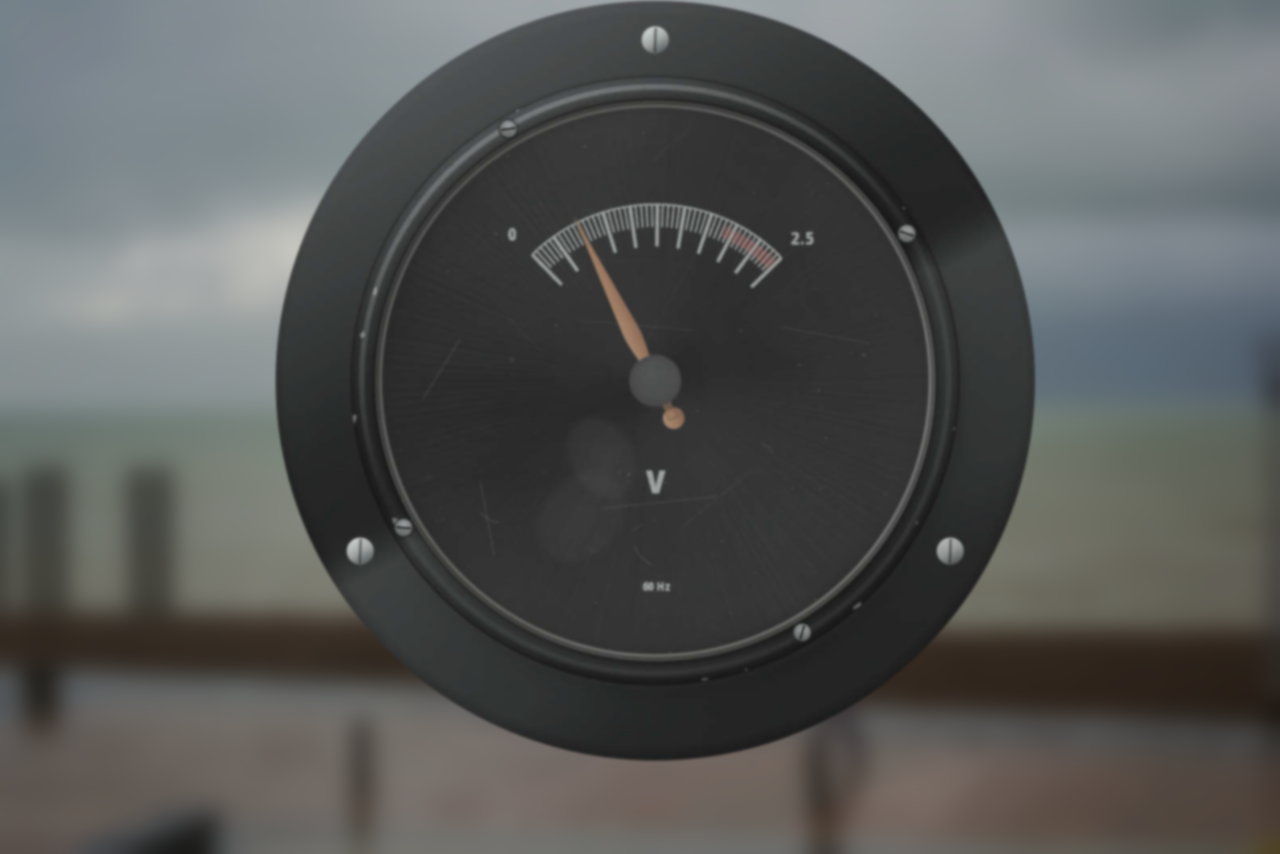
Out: 0.5 V
